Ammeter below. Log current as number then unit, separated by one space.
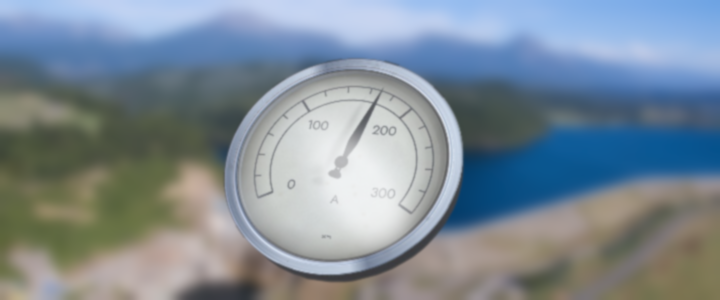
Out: 170 A
